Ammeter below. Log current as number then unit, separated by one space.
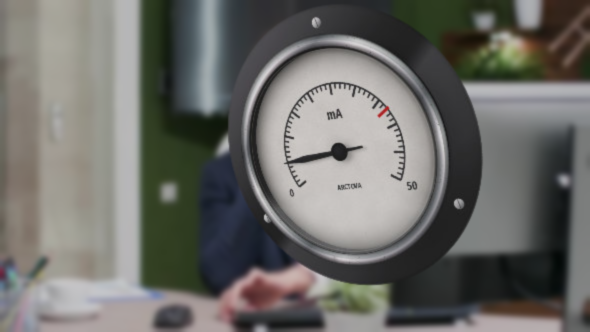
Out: 5 mA
